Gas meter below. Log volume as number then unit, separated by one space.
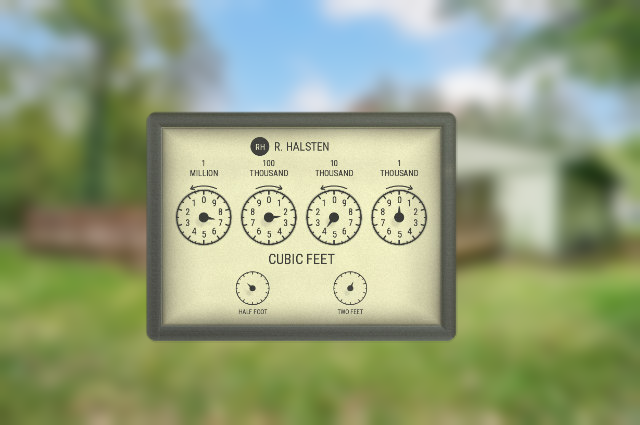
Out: 724000 ft³
